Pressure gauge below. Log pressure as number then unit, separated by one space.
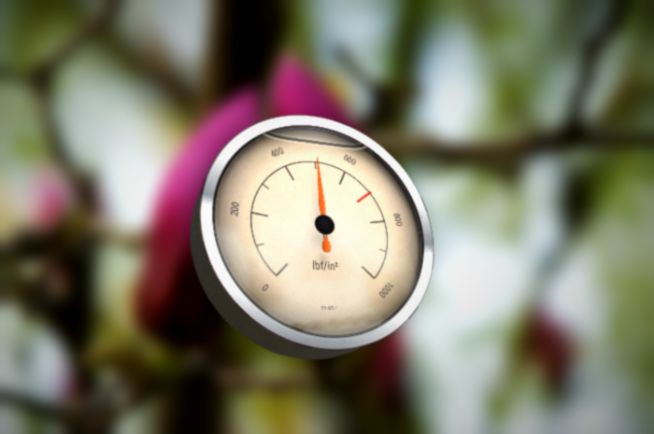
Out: 500 psi
